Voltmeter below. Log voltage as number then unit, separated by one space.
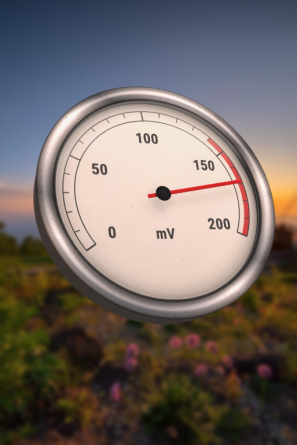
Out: 170 mV
